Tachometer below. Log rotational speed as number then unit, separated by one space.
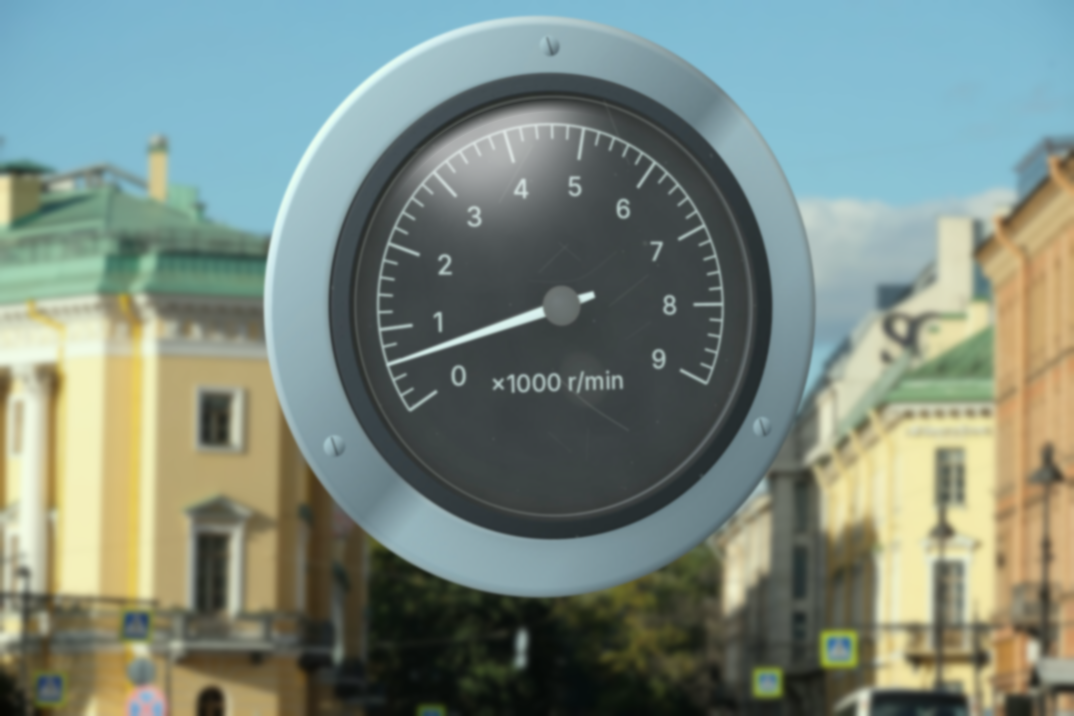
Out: 600 rpm
